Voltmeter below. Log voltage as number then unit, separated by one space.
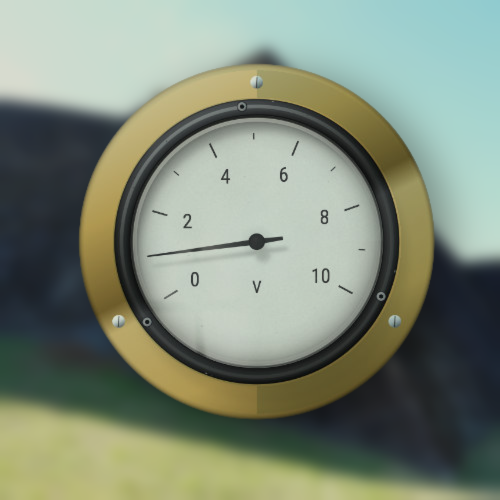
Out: 1 V
